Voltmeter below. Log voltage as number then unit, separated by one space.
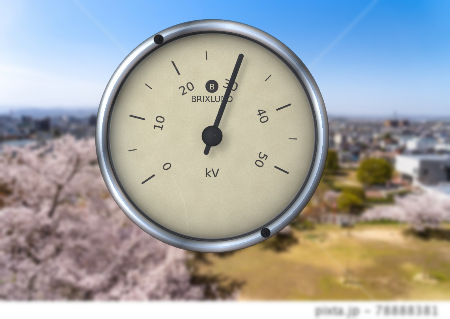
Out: 30 kV
